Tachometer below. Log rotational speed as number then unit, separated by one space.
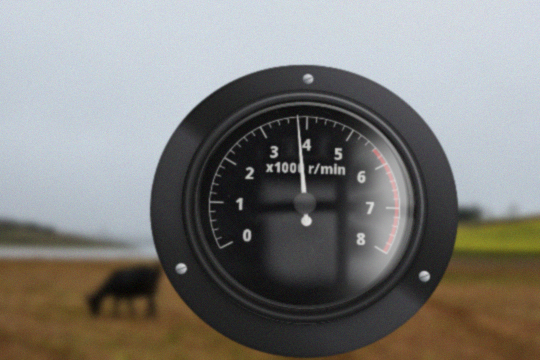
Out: 3800 rpm
